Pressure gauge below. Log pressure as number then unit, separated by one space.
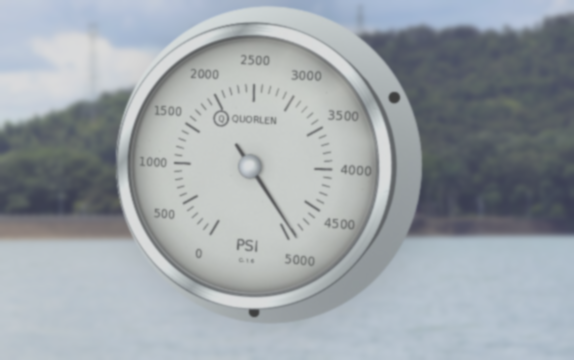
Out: 4900 psi
